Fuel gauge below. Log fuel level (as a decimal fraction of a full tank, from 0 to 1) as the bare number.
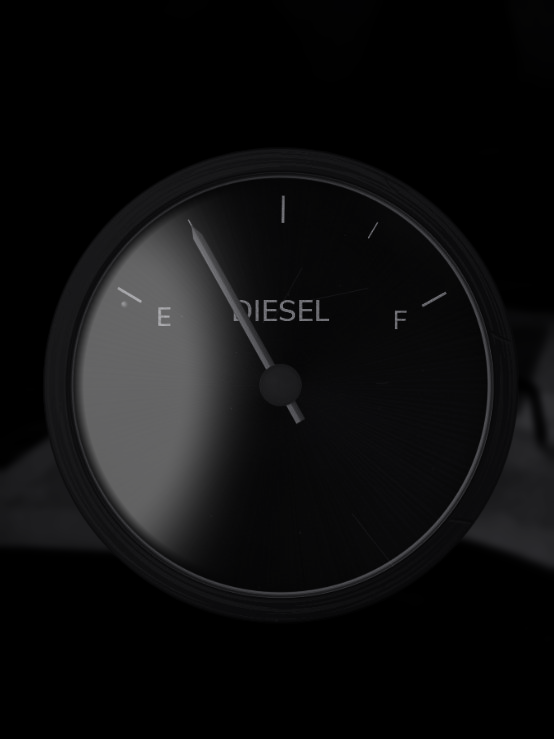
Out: 0.25
